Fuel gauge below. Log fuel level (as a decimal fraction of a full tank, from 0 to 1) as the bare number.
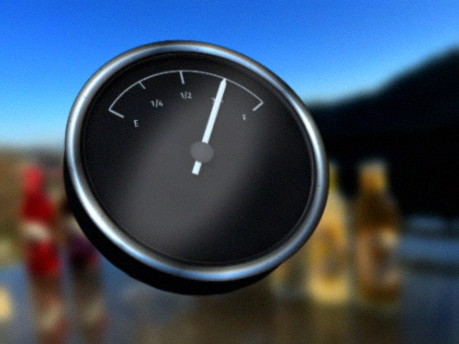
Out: 0.75
